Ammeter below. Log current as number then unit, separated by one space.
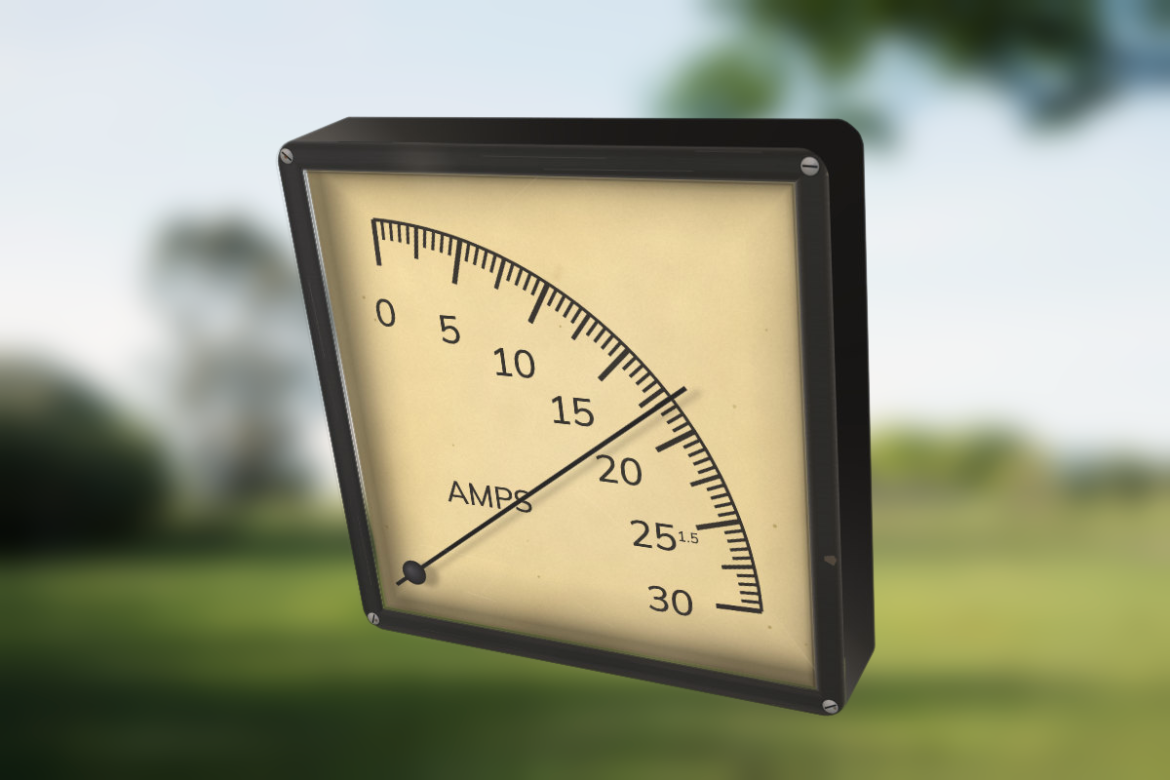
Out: 18 A
